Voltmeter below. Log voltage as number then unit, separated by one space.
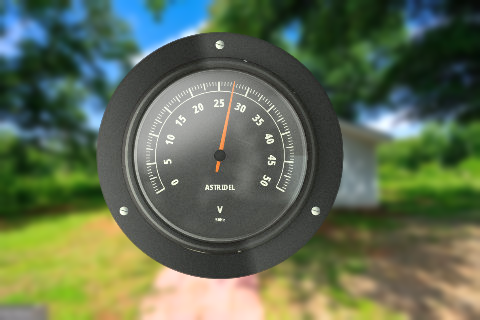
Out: 27.5 V
